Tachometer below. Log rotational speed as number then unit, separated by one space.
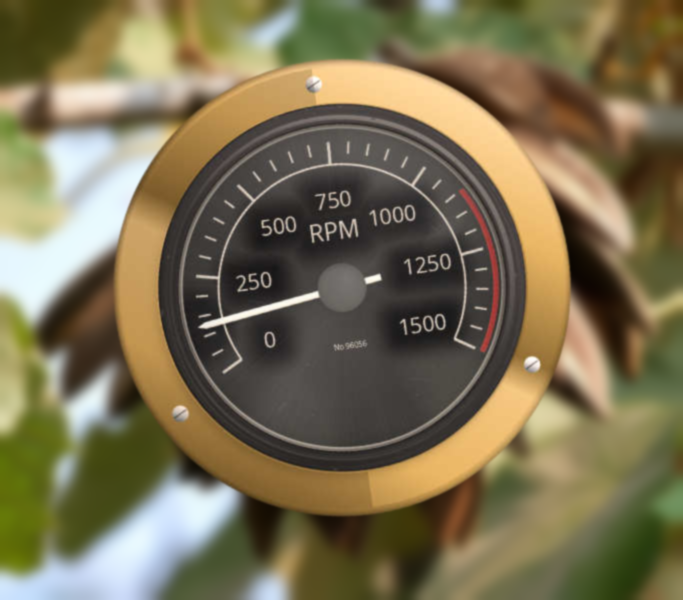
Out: 125 rpm
